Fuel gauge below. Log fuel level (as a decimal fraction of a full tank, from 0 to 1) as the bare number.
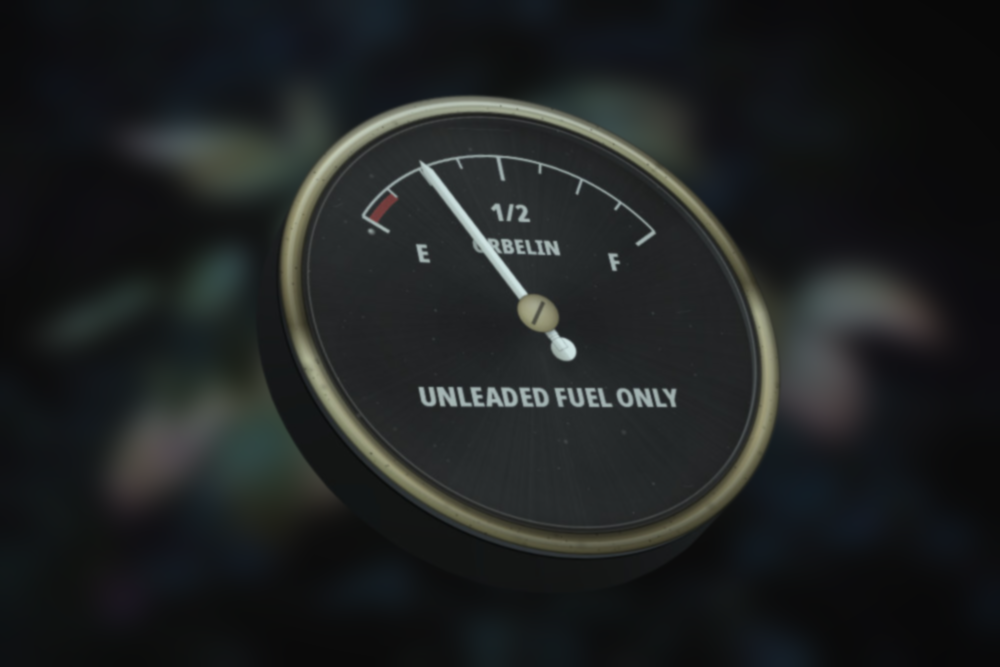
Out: 0.25
